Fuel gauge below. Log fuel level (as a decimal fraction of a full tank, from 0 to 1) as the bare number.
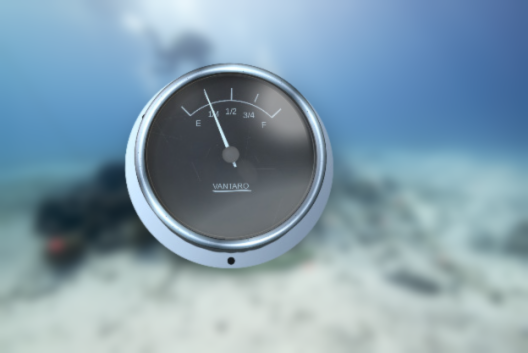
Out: 0.25
